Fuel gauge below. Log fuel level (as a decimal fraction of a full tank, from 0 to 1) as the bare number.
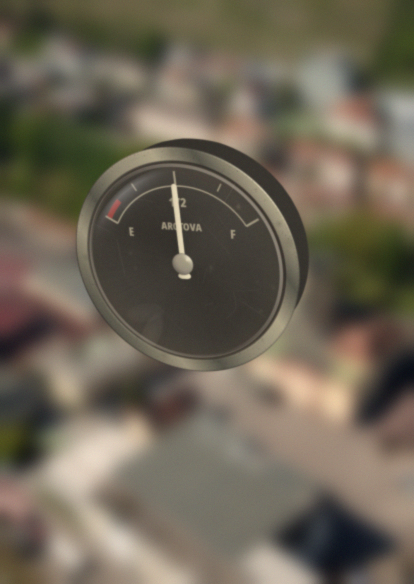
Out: 0.5
